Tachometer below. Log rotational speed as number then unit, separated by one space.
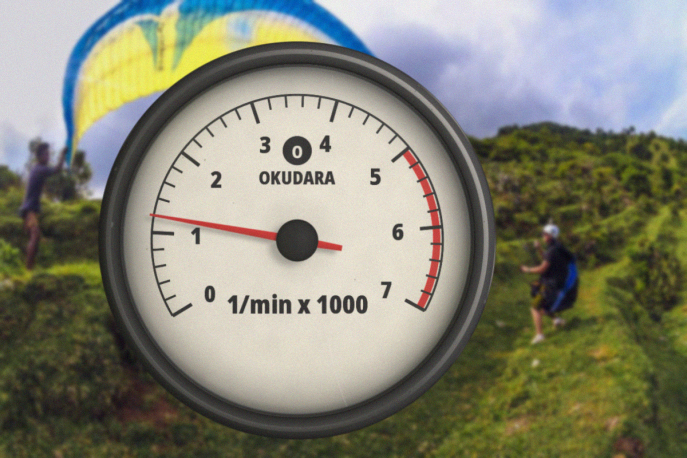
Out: 1200 rpm
